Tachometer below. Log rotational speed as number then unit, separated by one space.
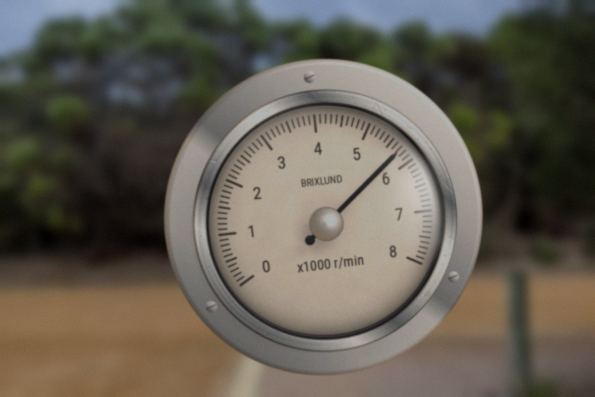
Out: 5700 rpm
